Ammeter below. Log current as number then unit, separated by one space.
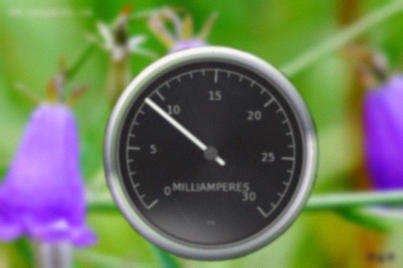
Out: 9 mA
